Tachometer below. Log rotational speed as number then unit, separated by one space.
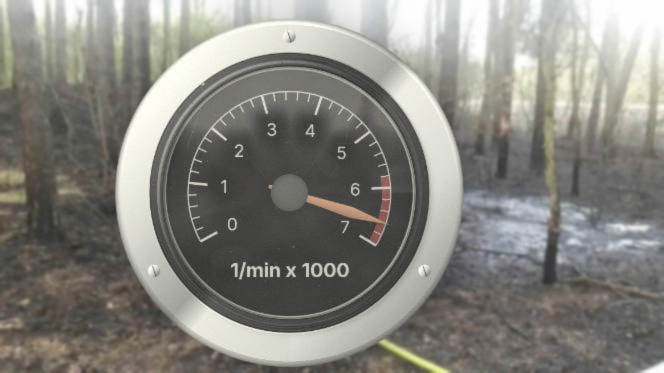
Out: 6600 rpm
